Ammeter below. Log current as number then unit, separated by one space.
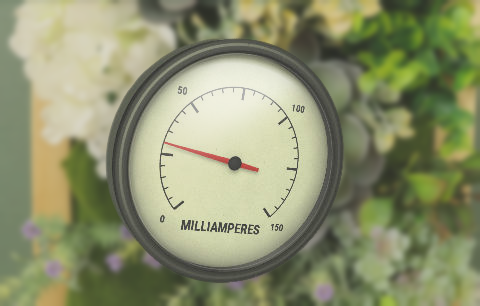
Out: 30 mA
